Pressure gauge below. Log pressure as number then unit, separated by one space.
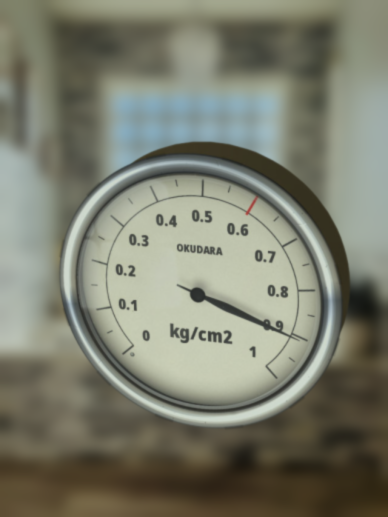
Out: 0.9 kg/cm²
